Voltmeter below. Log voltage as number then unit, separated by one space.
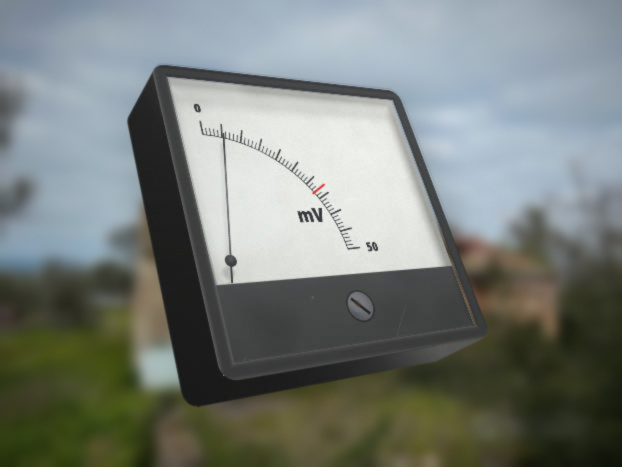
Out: 5 mV
